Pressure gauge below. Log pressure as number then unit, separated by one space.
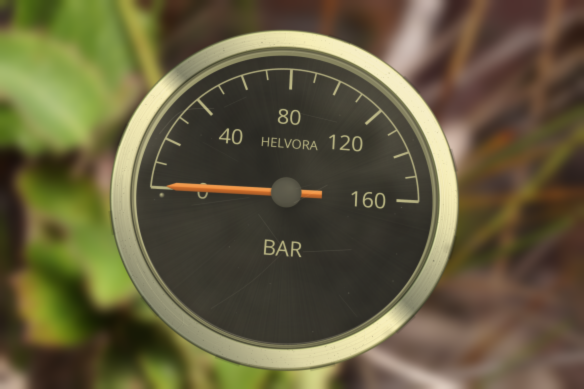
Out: 0 bar
